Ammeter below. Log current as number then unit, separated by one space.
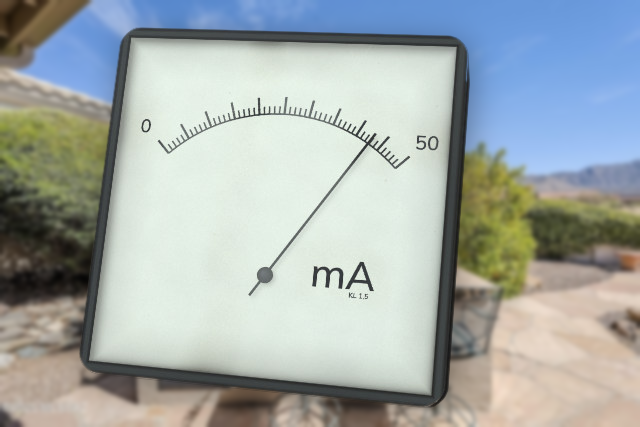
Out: 43 mA
